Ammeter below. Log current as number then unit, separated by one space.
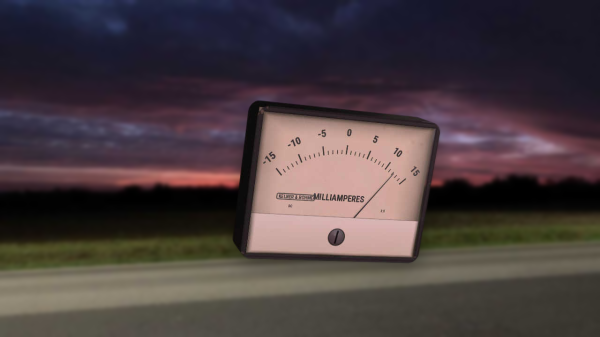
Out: 12 mA
